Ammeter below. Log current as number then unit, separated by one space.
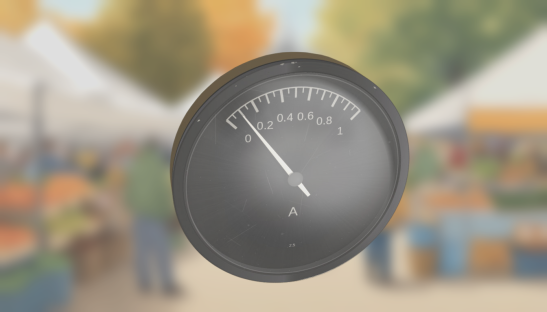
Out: 0.1 A
